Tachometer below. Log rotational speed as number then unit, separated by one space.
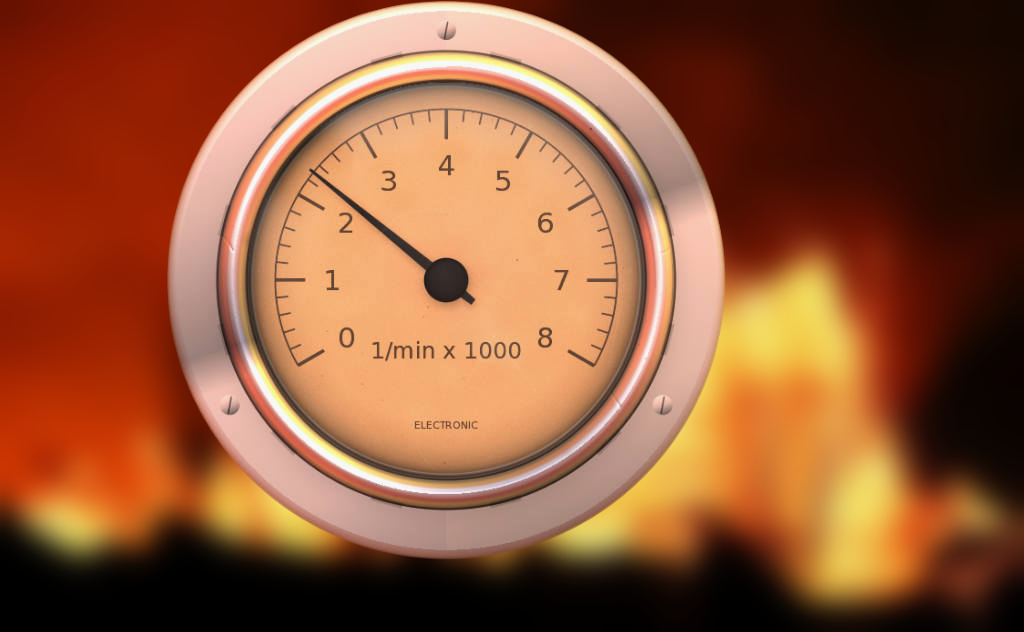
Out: 2300 rpm
